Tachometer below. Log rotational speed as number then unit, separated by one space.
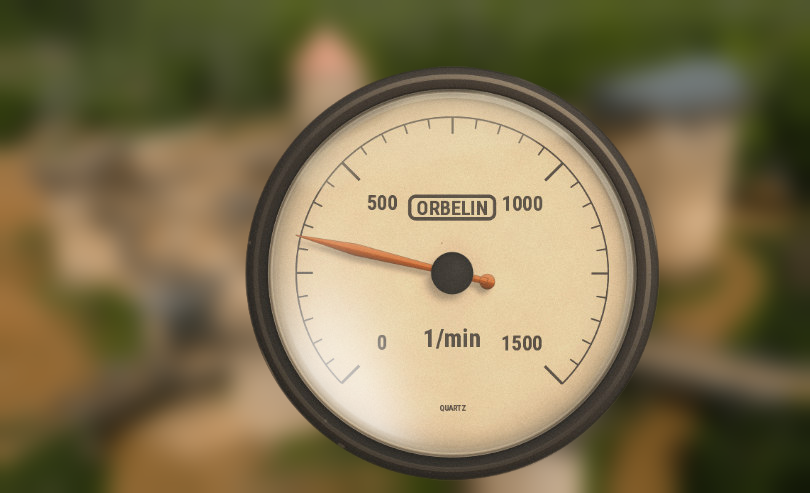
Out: 325 rpm
